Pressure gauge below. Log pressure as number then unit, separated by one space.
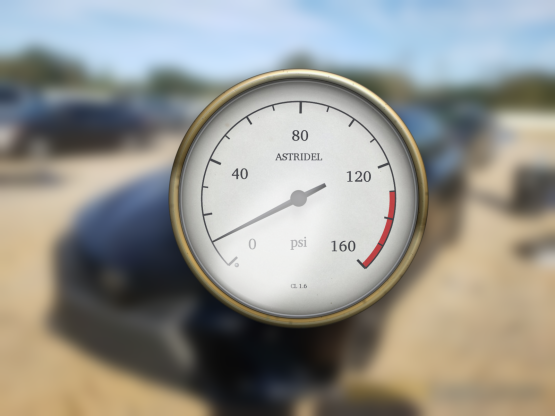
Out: 10 psi
